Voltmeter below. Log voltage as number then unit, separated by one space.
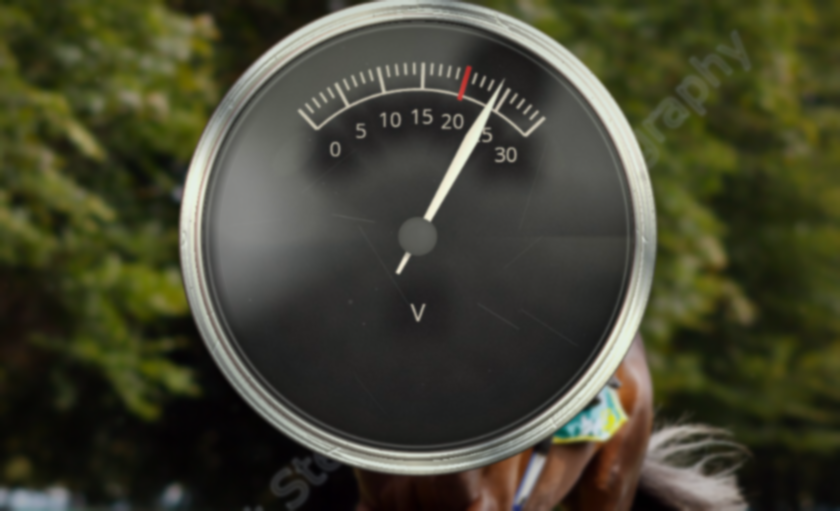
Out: 24 V
